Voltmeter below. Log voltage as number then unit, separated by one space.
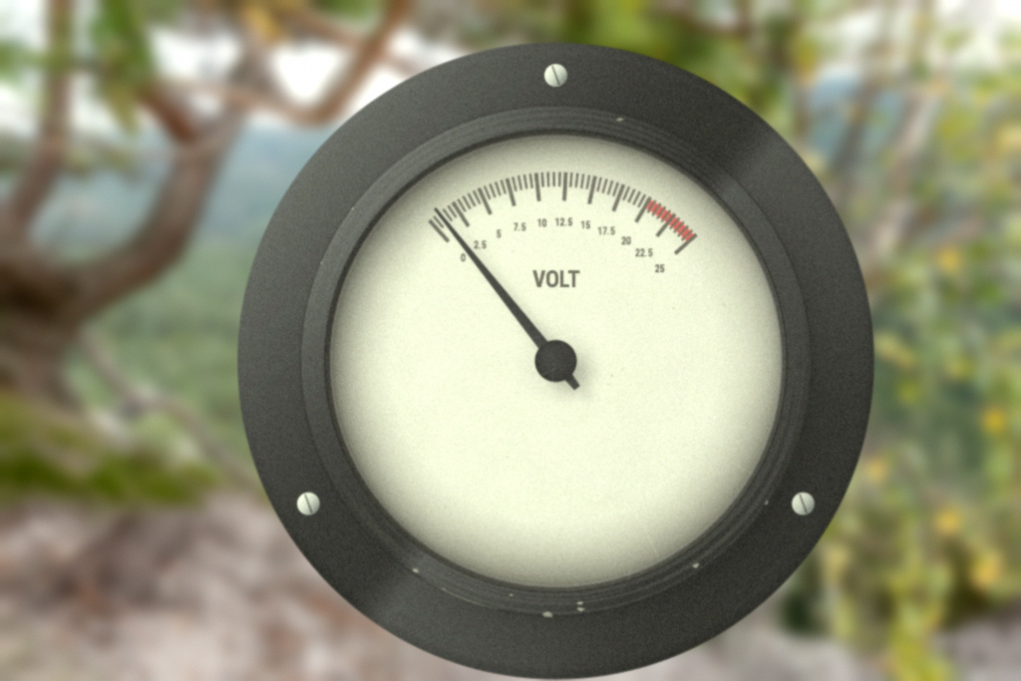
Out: 1 V
